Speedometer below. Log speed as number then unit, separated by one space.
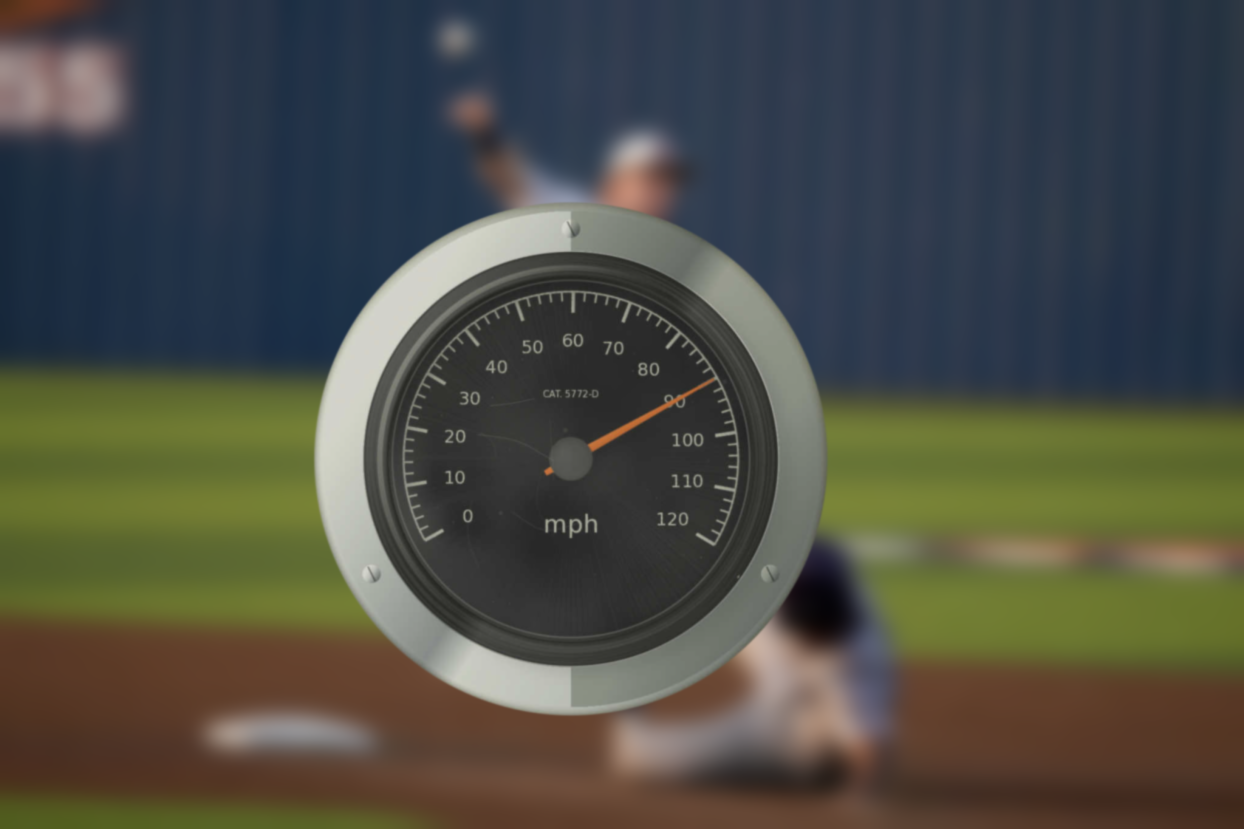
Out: 90 mph
